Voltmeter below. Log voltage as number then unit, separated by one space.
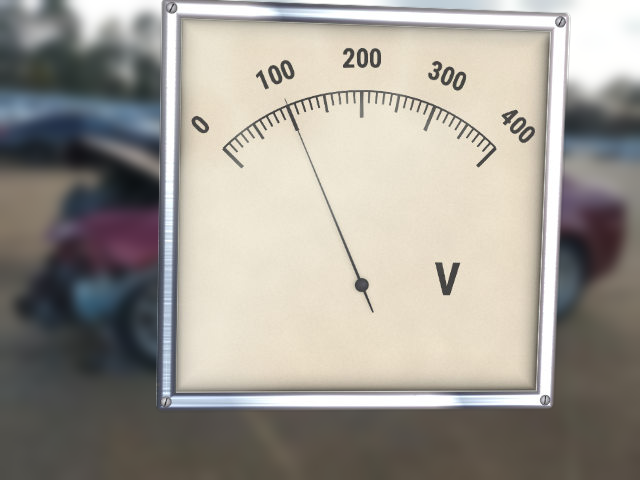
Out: 100 V
